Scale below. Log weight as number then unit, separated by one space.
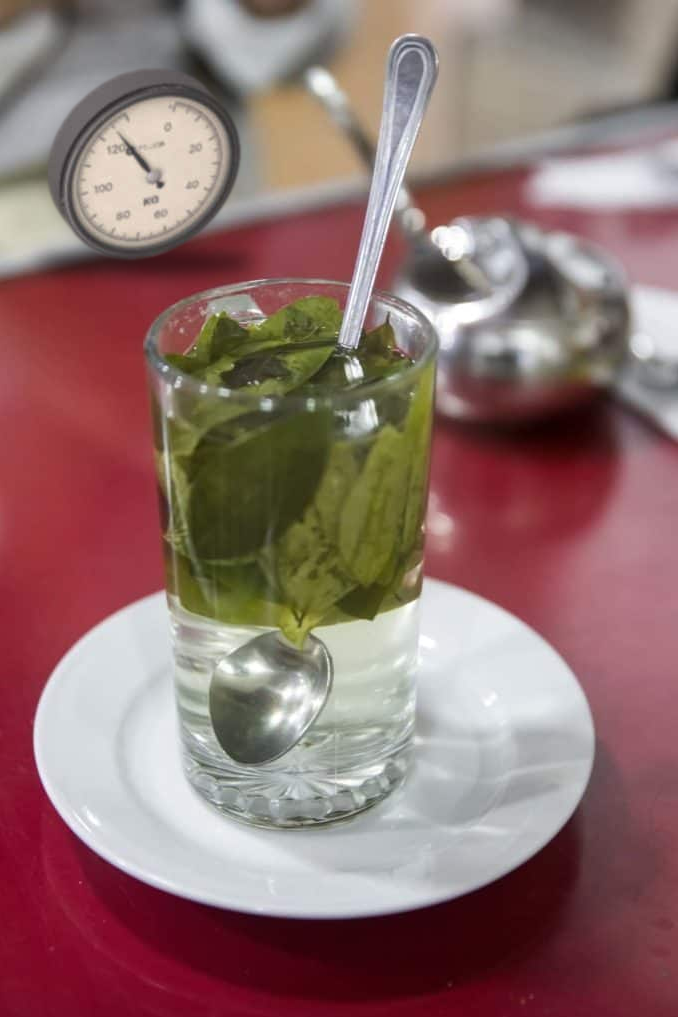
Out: 125 kg
